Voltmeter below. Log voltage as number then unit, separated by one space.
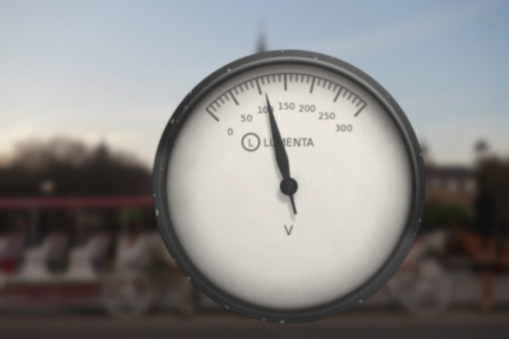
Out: 110 V
